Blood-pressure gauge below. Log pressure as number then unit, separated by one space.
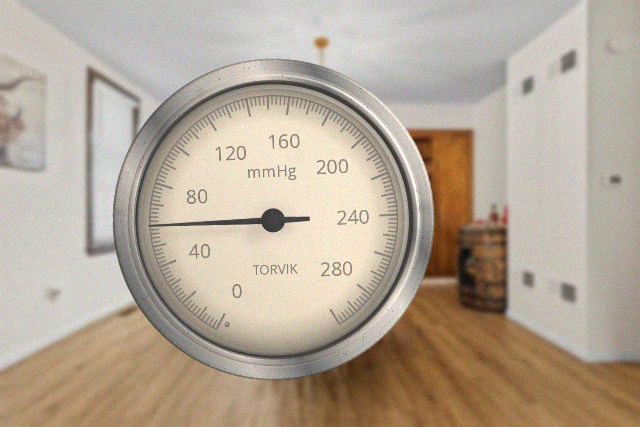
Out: 60 mmHg
